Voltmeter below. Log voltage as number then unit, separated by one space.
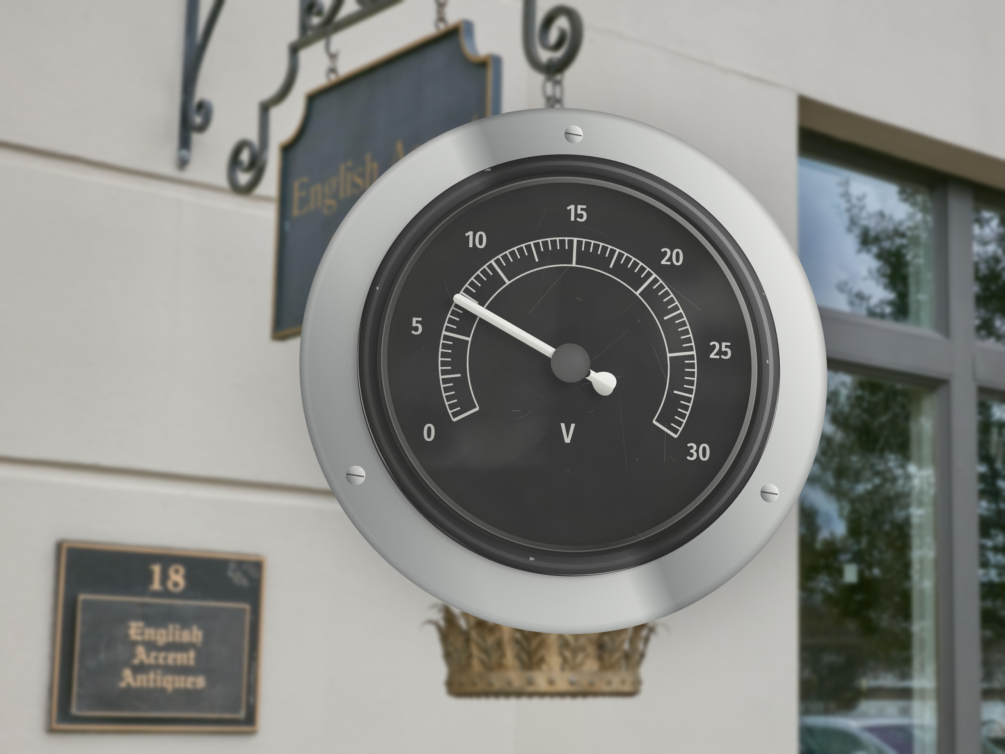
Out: 7 V
